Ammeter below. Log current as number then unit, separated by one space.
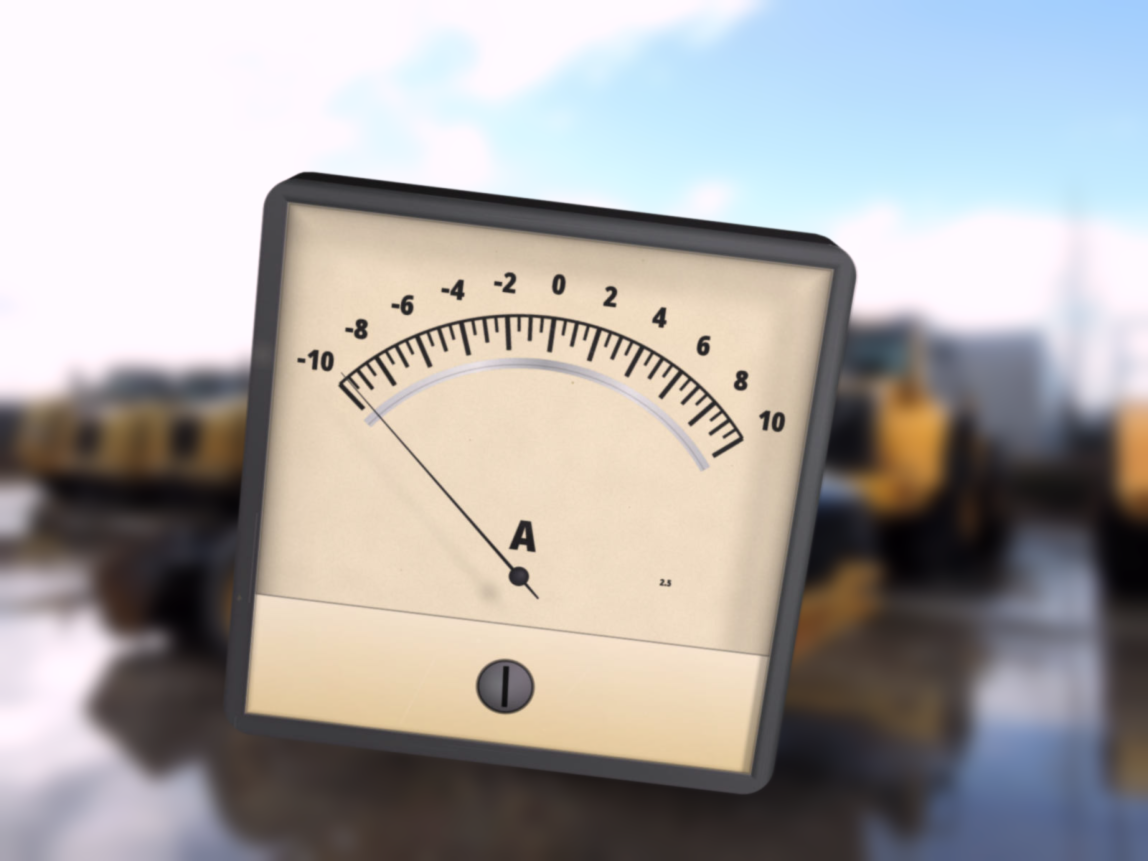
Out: -9.5 A
